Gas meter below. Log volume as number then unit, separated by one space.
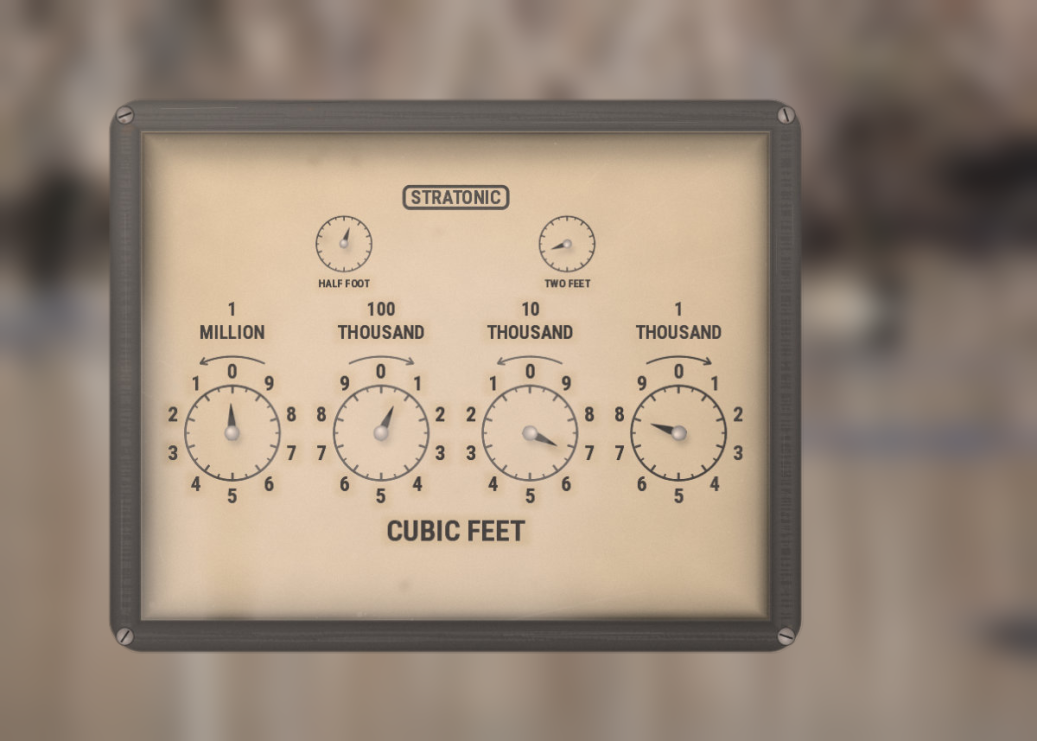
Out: 6800 ft³
